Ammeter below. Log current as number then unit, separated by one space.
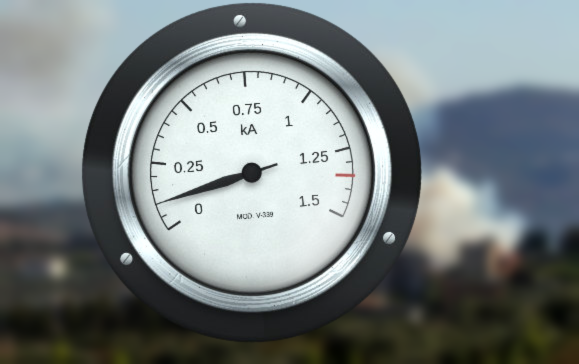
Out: 0.1 kA
